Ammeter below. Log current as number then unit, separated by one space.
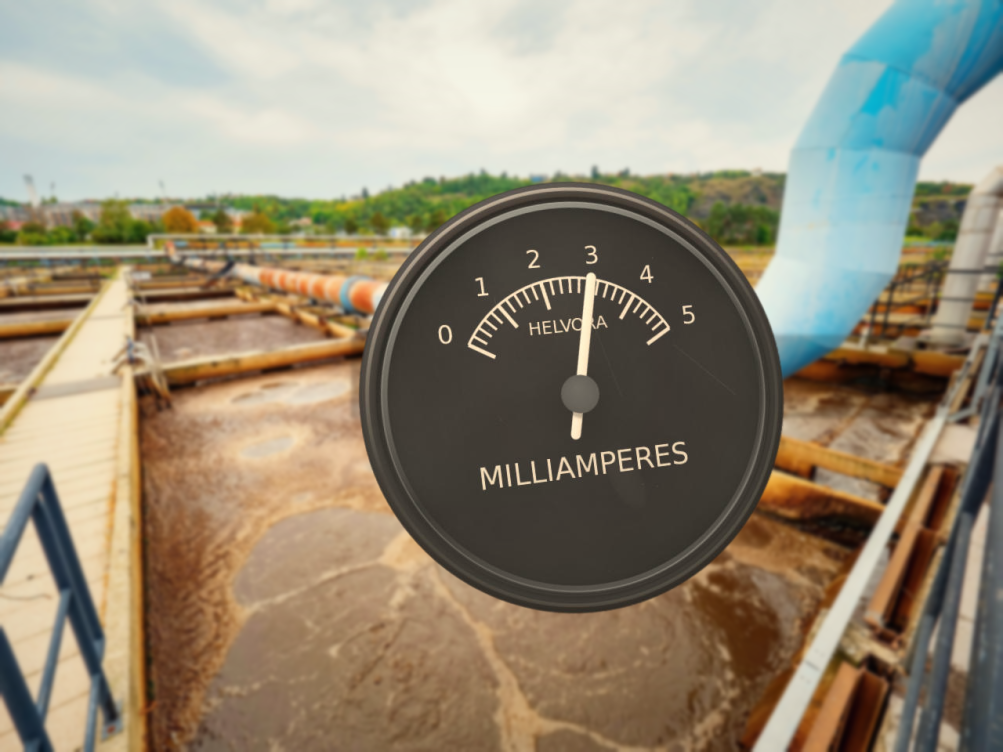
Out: 3 mA
